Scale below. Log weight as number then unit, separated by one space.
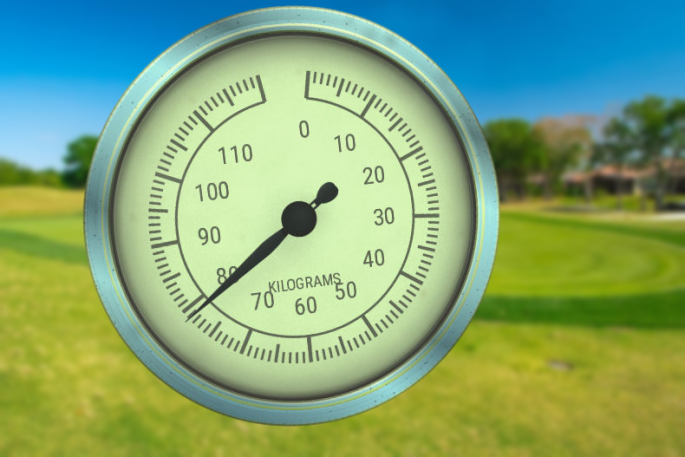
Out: 79 kg
